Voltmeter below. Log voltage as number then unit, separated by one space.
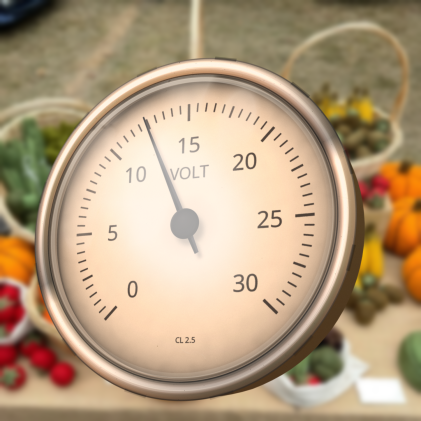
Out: 12.5 V
